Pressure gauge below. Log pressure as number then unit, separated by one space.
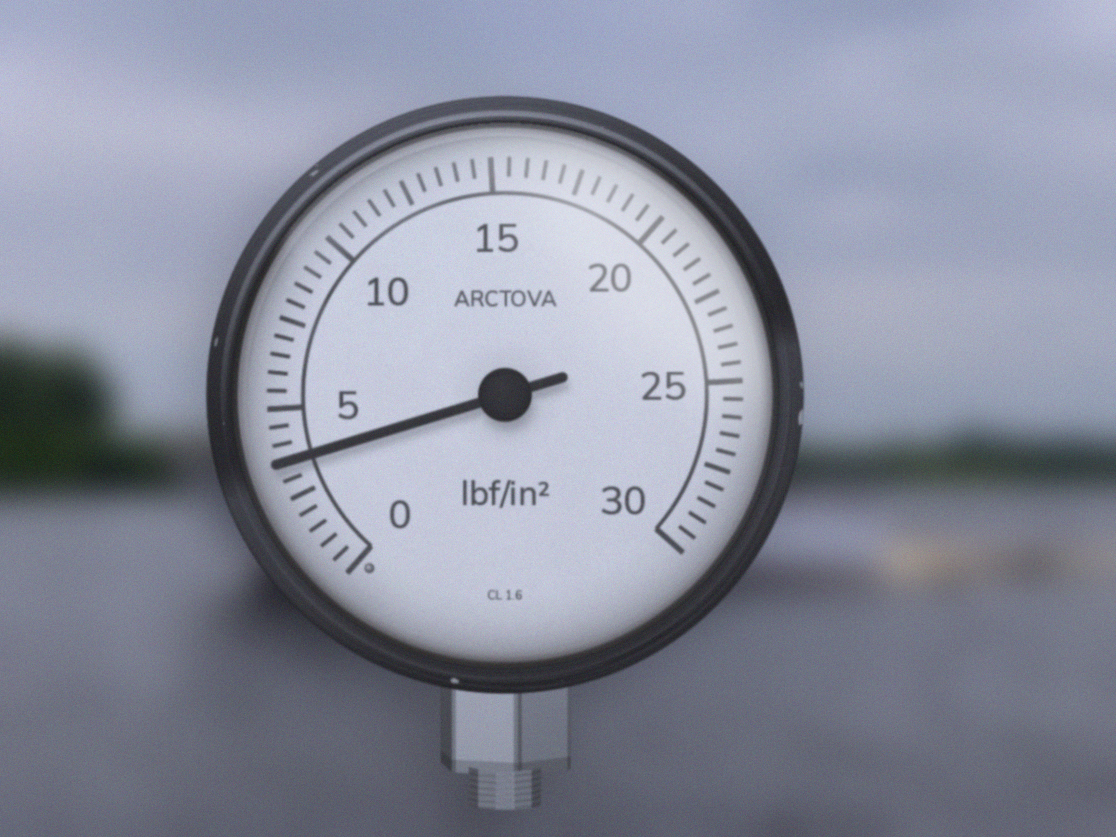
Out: 3.5 psi
